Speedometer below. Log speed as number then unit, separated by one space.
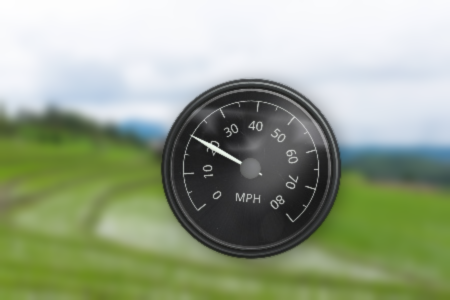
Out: 20 mph
